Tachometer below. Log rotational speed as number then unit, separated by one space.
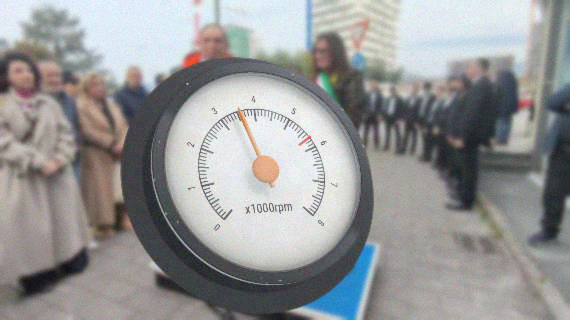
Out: 3500 rpm
